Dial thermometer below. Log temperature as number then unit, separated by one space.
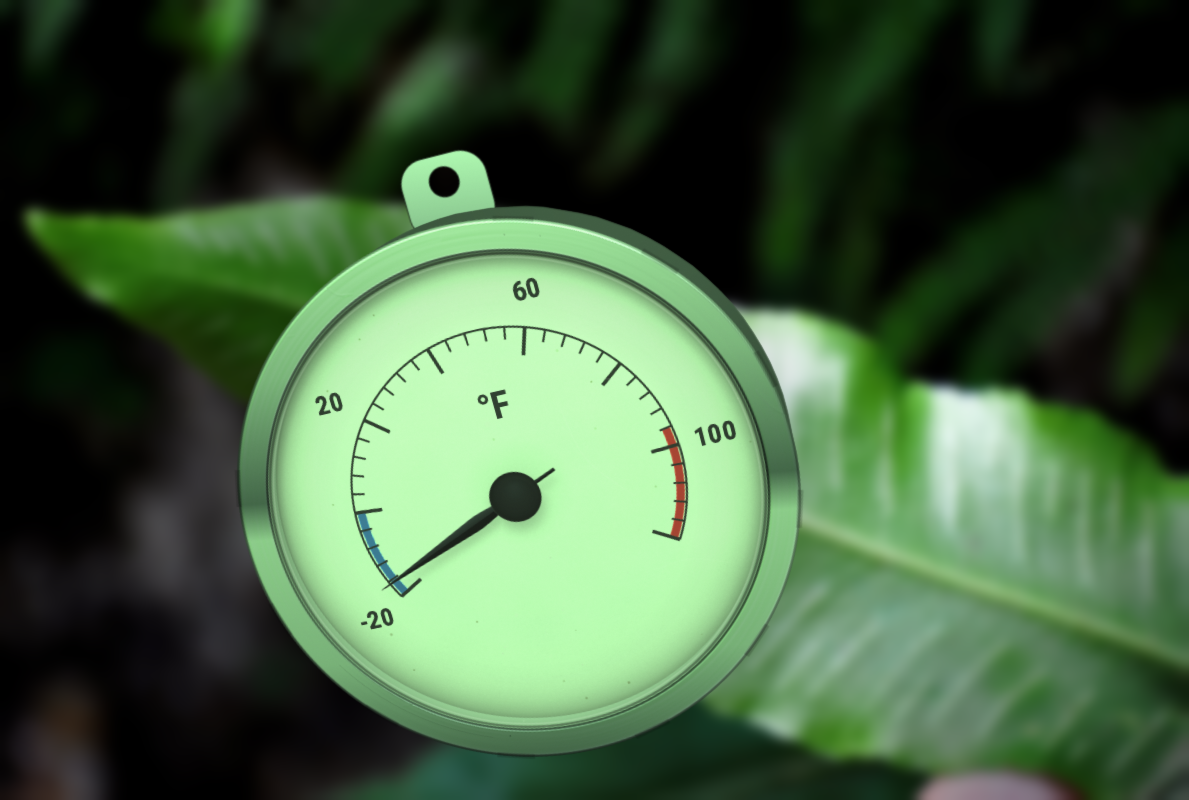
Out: -16 °F
